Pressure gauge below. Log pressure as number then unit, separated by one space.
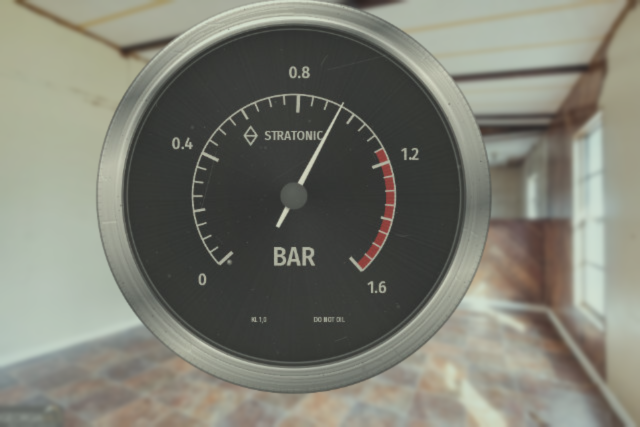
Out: 0.95 bar
